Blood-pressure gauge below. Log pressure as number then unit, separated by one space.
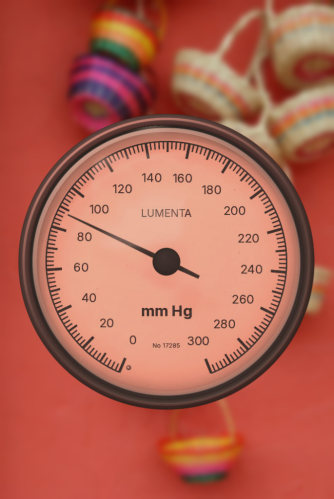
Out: 88 mmHg
